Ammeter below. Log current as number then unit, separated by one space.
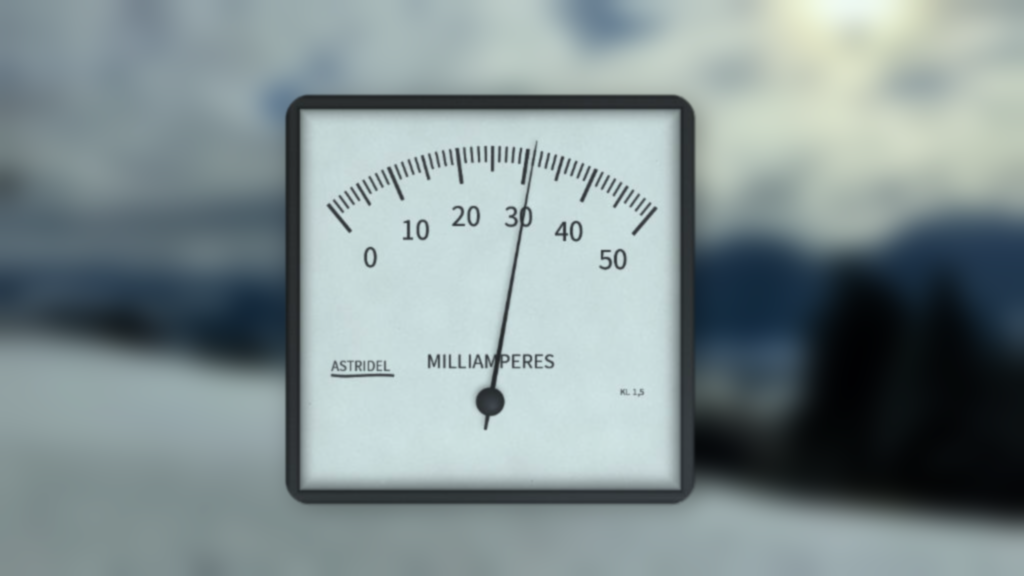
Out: 31 mA
